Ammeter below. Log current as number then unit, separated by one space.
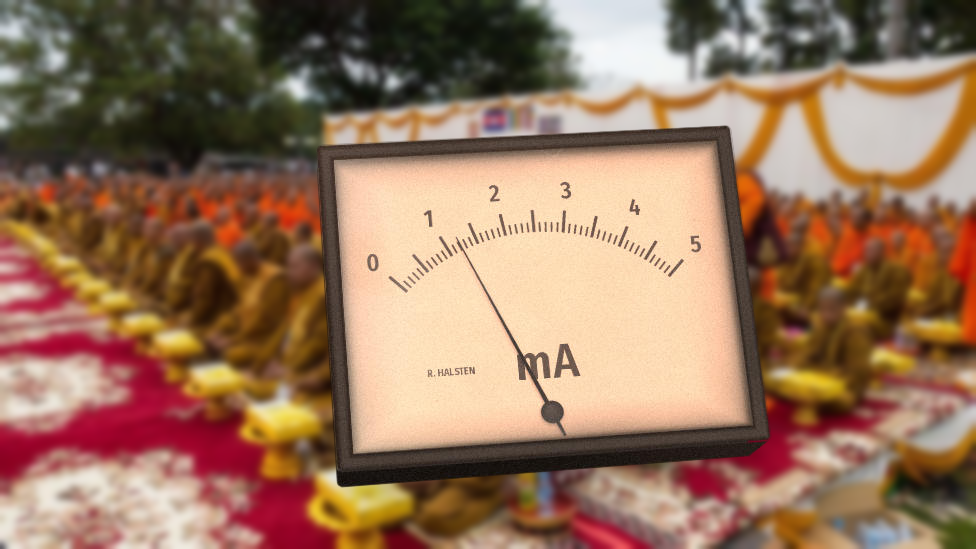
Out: 1.2 mA
